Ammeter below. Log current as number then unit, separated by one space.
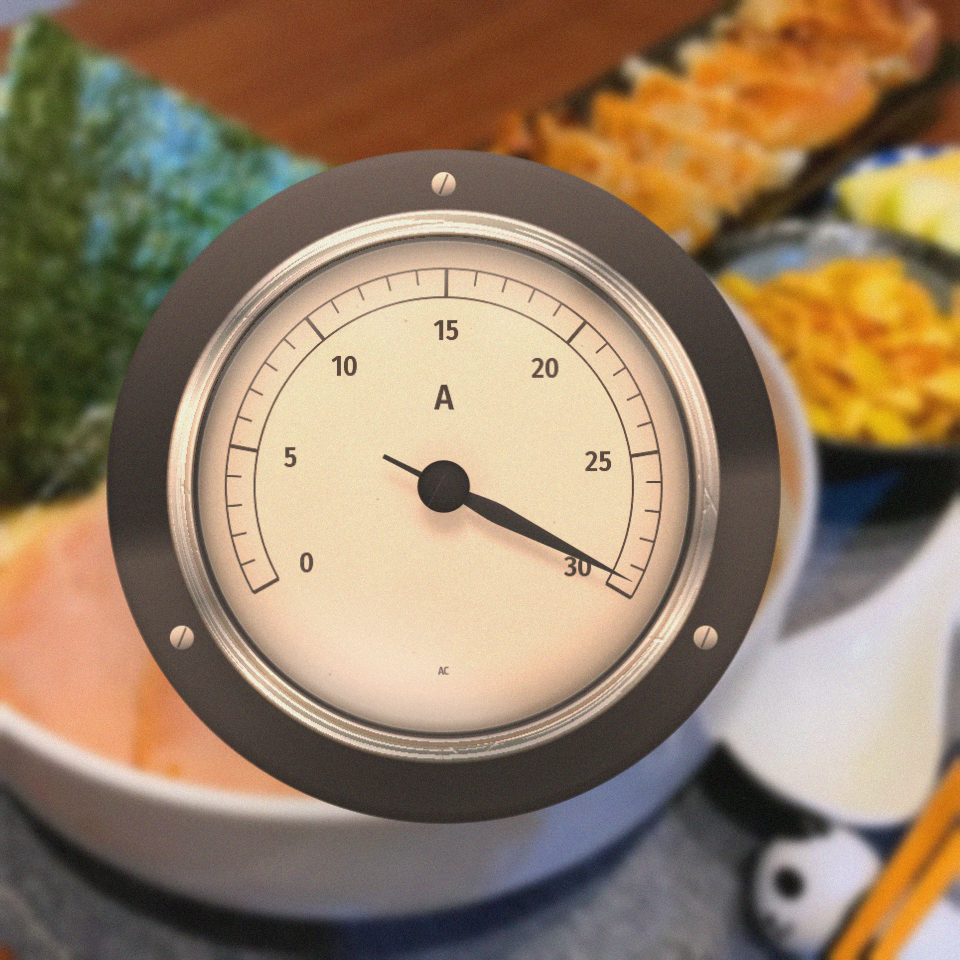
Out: 29.5 A
